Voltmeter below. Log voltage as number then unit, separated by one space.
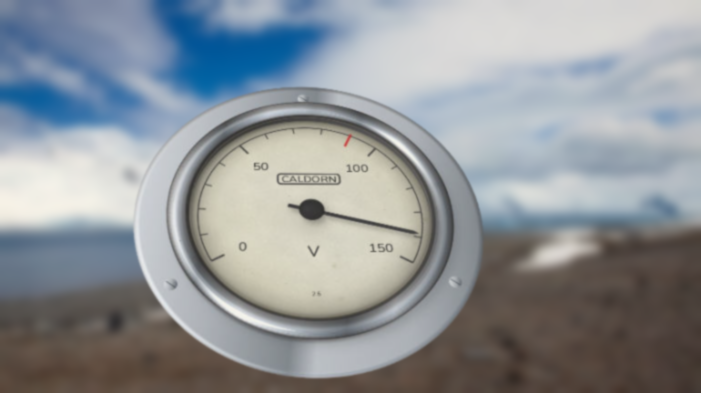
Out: 140 V
